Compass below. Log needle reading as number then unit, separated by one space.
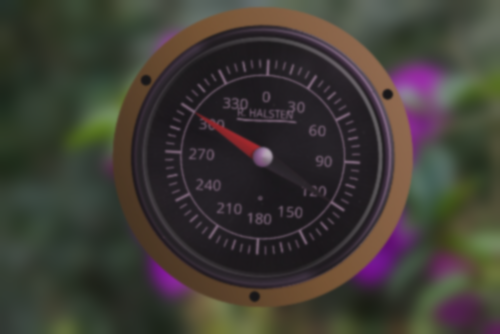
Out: 300 °
